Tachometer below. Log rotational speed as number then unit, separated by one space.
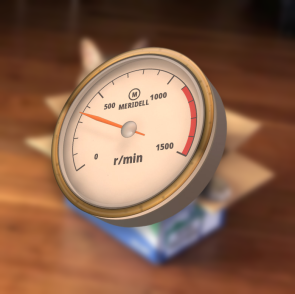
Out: 350 rpm
